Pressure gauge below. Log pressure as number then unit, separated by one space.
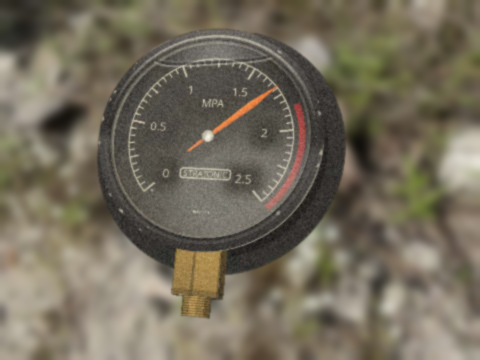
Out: 1.7 MPa
